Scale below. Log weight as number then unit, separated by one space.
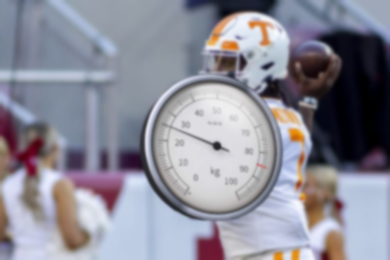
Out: 25 kg
